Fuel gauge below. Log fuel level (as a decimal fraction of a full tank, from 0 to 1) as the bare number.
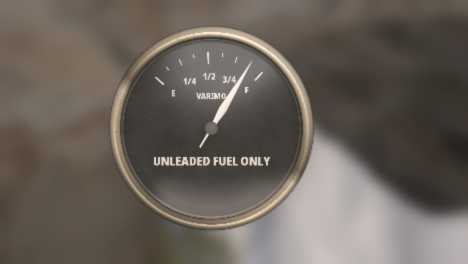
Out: 0.875
